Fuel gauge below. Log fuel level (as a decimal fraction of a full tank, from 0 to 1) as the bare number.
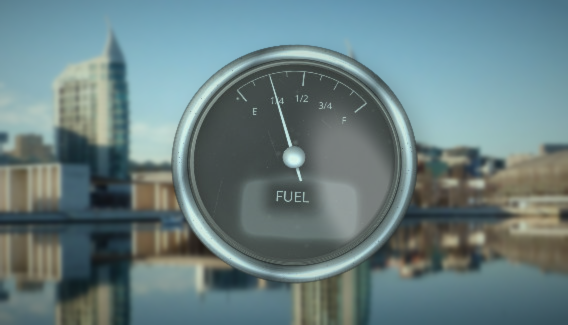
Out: 0.25
